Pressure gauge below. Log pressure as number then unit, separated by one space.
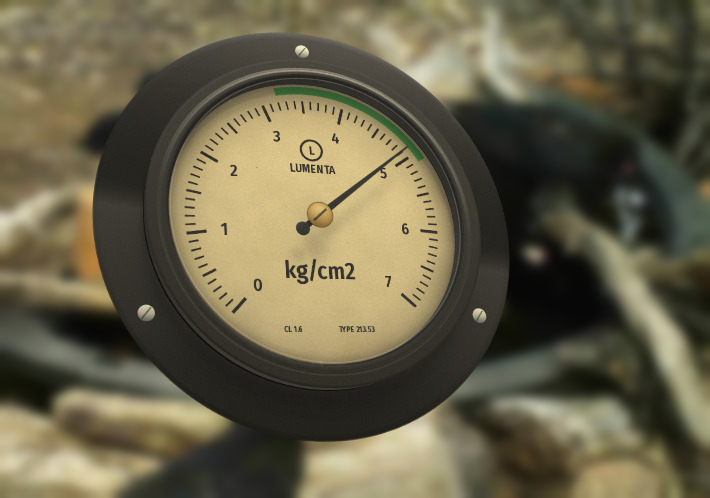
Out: 4.9 kg/cm²
